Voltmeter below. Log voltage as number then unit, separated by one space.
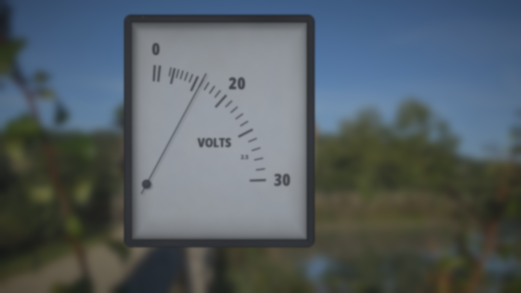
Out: 16 V
